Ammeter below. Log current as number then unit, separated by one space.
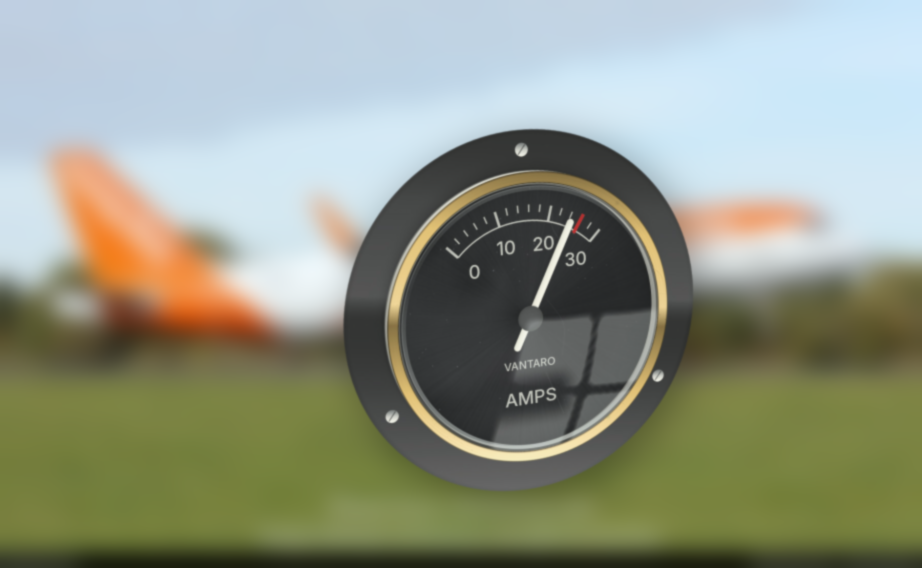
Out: 24 A
